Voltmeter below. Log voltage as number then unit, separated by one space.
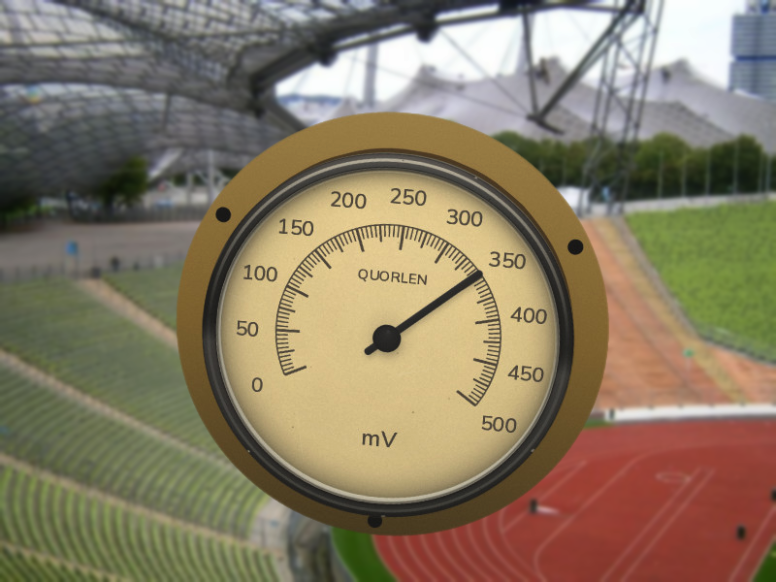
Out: 345 mV
